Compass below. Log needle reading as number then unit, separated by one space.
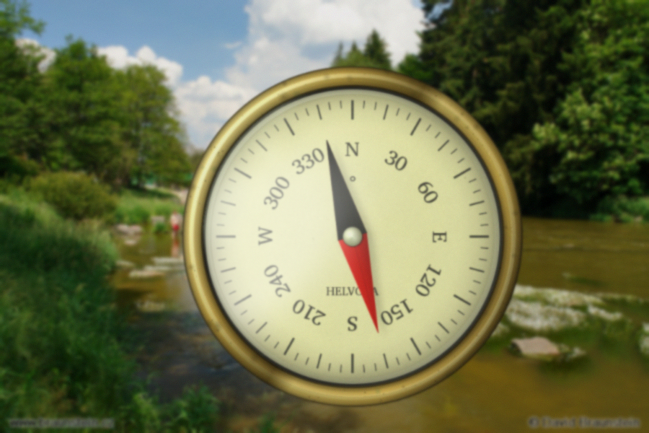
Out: 165 °
